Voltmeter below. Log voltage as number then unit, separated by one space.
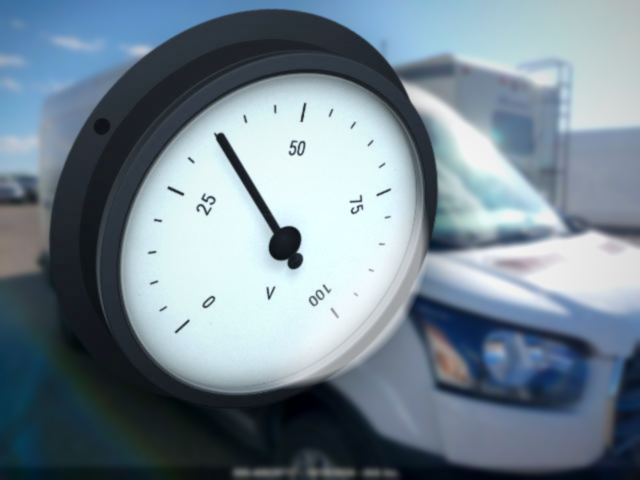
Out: 35 V
